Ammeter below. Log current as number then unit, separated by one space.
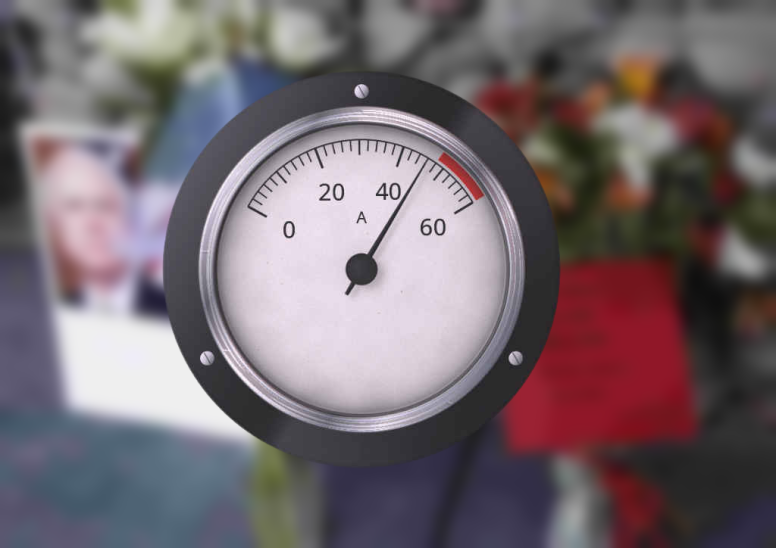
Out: 46 A
